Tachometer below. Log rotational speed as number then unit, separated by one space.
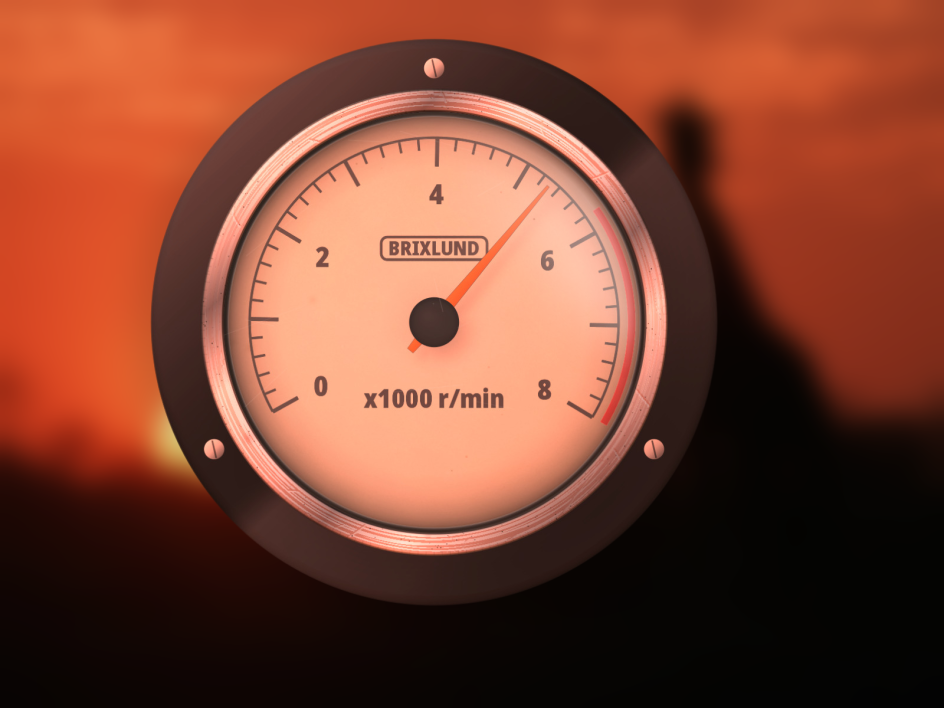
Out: 5300 rpm
